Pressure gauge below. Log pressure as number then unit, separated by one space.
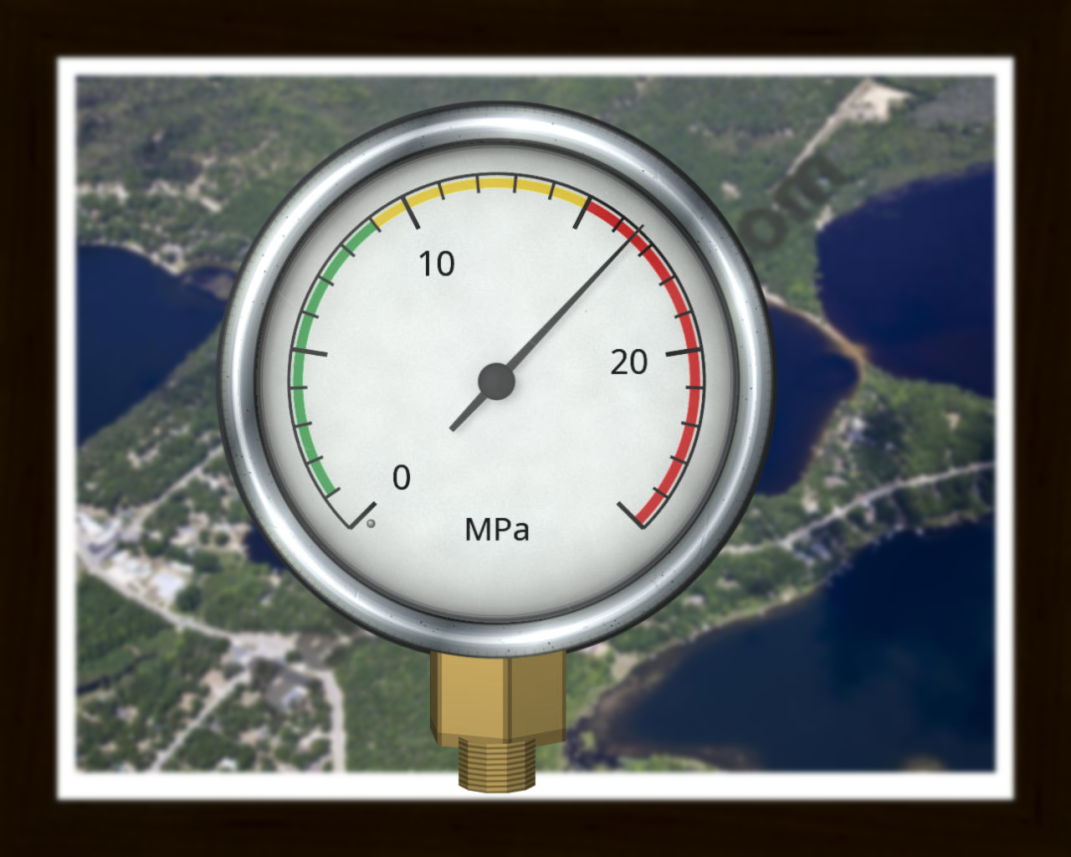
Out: 16.5 MPa
